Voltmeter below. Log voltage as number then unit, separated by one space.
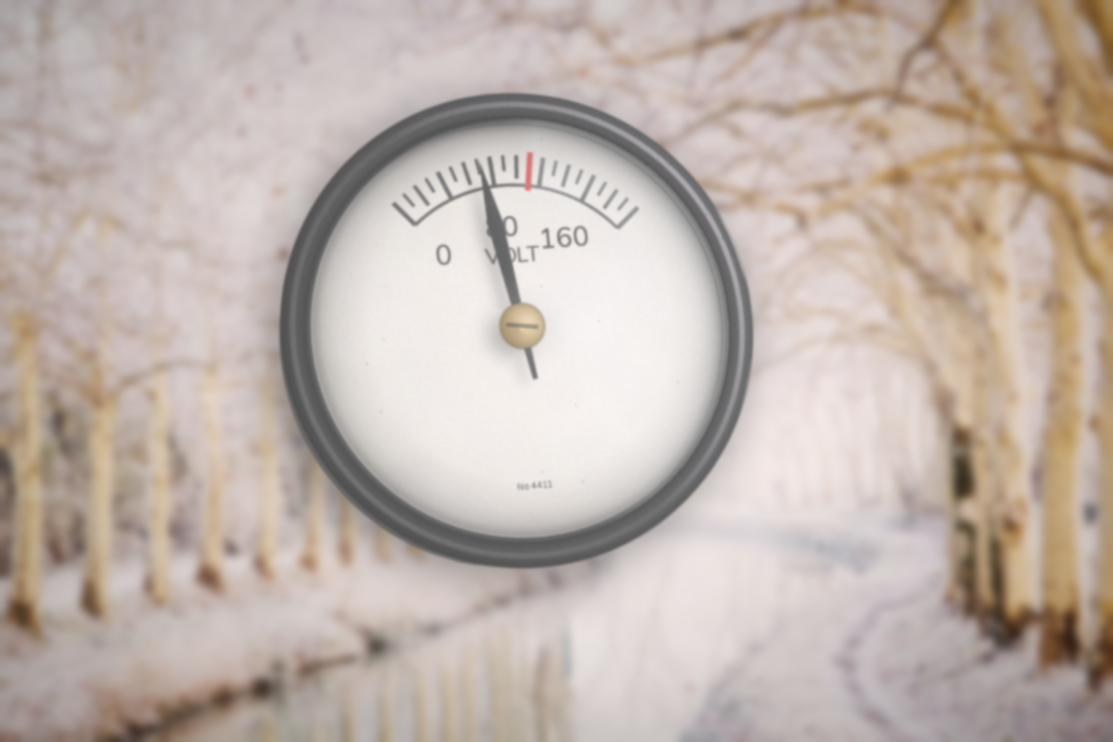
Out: 70 V
